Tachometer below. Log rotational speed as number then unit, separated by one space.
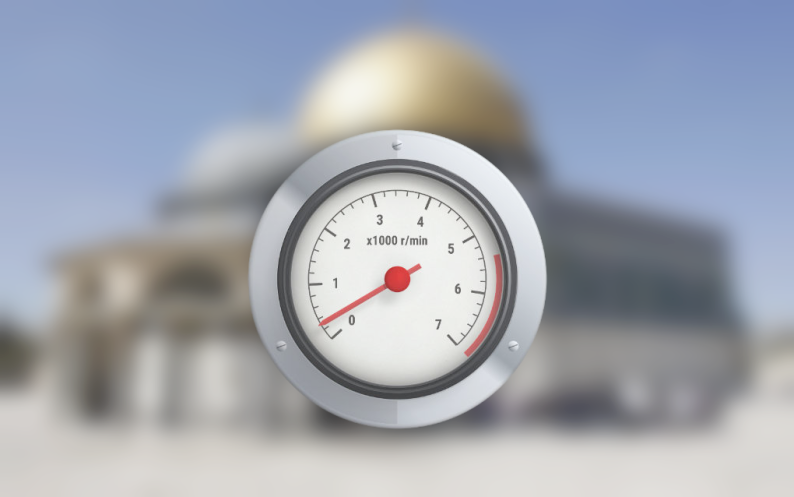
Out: 300 rpm
